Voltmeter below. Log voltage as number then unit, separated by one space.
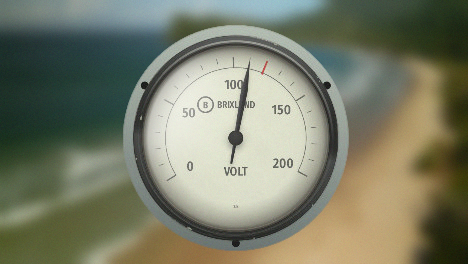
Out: 110 V
